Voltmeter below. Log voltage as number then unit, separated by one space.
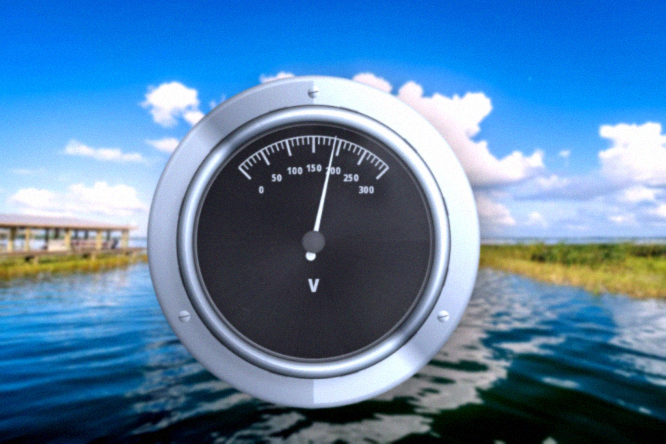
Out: 190 V
